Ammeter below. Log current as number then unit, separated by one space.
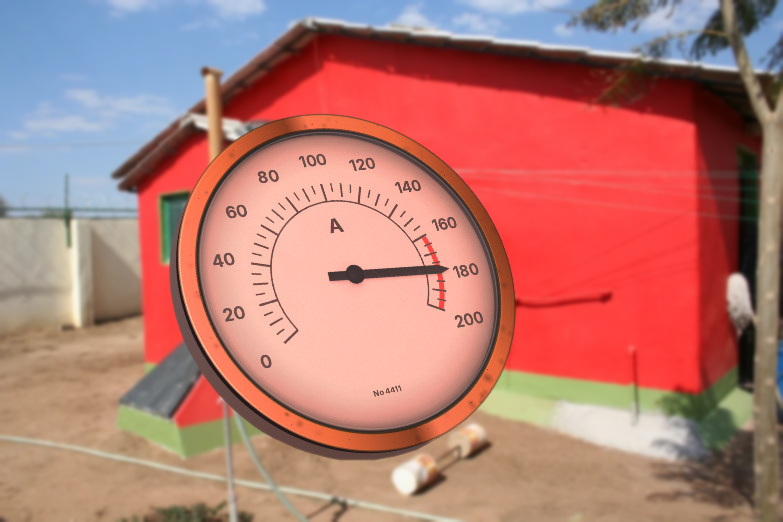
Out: 180 A
